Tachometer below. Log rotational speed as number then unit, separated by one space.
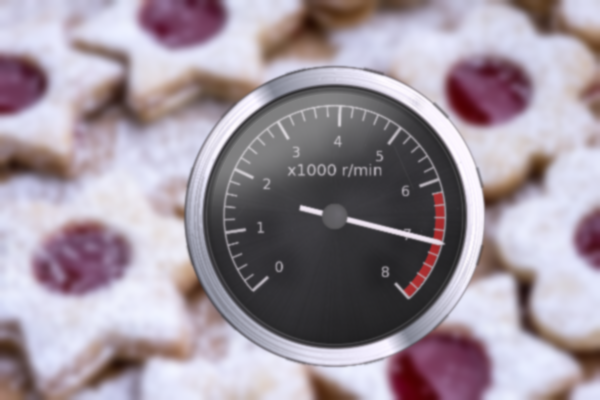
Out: 7000 rpm
